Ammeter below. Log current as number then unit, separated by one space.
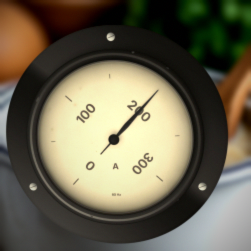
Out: 200 A
